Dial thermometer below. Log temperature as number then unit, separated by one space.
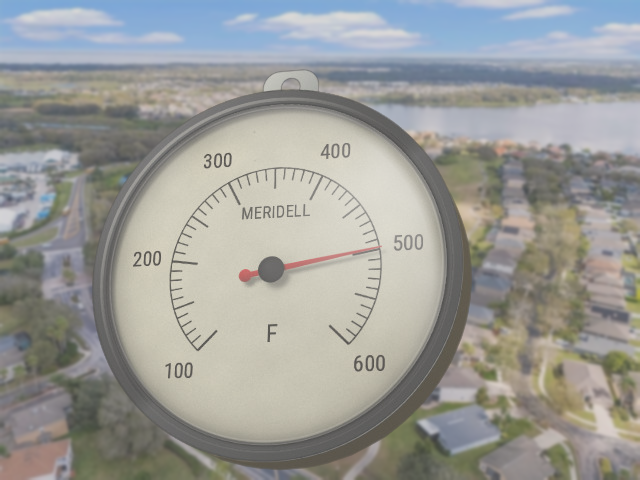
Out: 500 °F
